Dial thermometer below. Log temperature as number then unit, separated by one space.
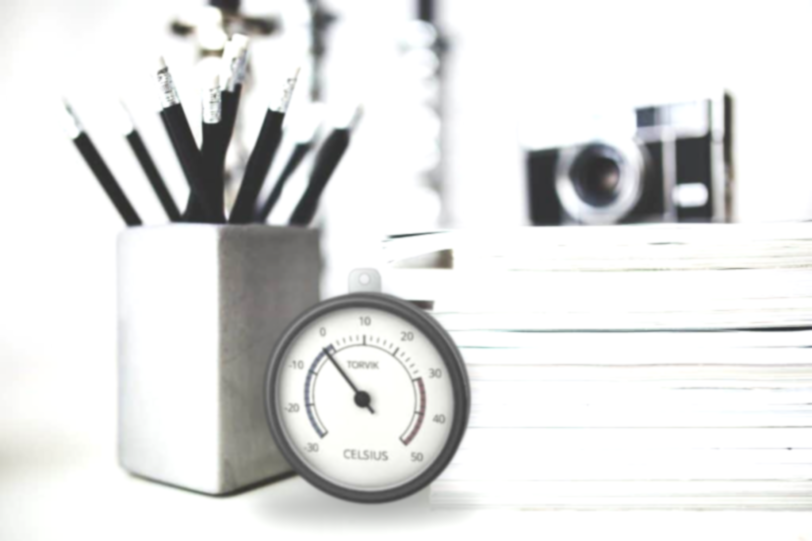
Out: -2 °C
